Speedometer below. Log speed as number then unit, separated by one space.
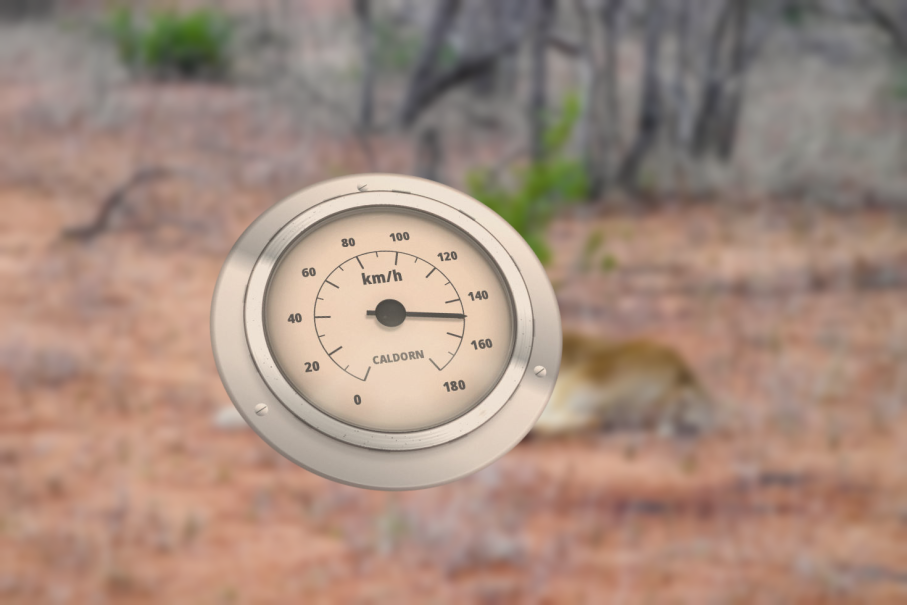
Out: 150 km/h
